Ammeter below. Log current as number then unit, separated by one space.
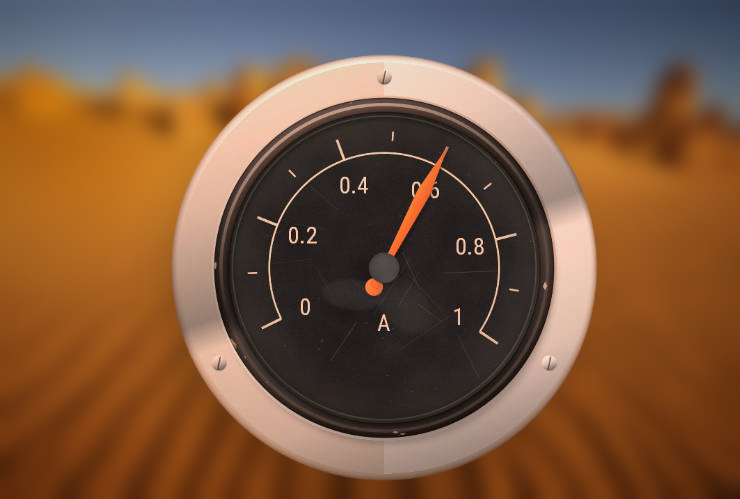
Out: 0.6 A
